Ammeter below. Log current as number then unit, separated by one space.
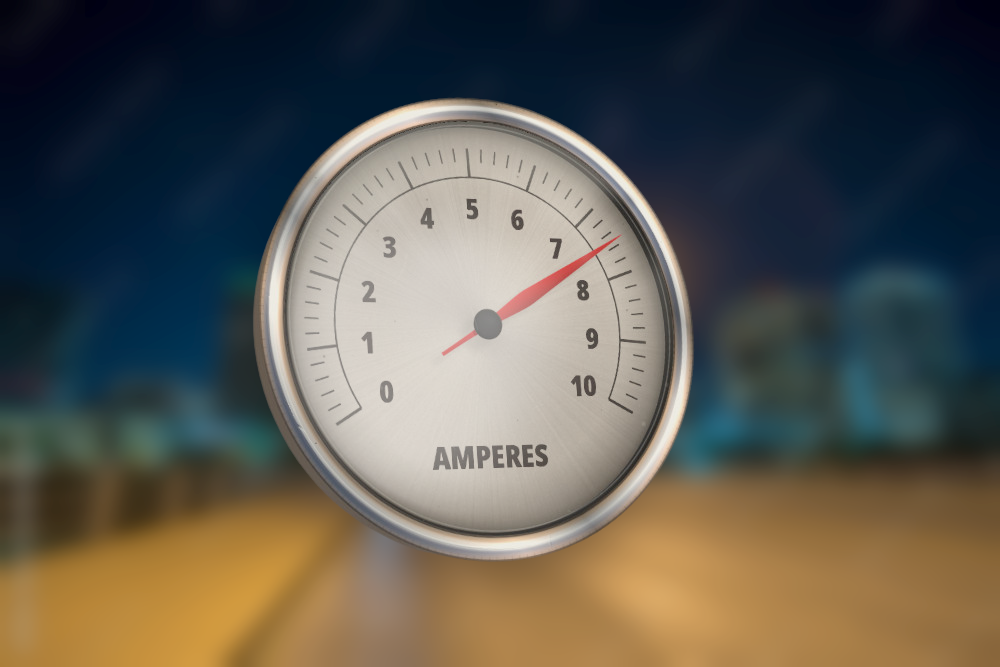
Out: 7.5 A
